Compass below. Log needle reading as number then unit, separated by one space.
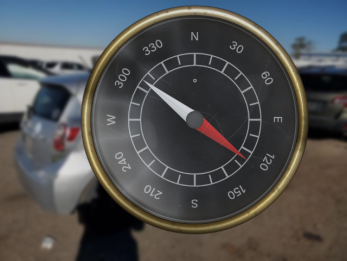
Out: 127.5 °
